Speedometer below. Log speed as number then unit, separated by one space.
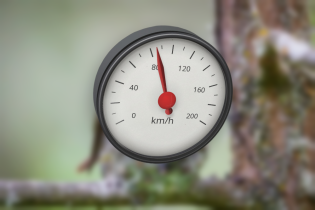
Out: 85 km/h
